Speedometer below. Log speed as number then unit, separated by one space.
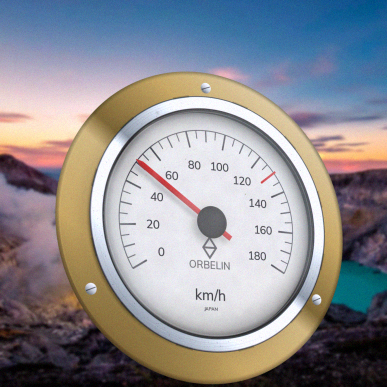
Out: 50 km/h
